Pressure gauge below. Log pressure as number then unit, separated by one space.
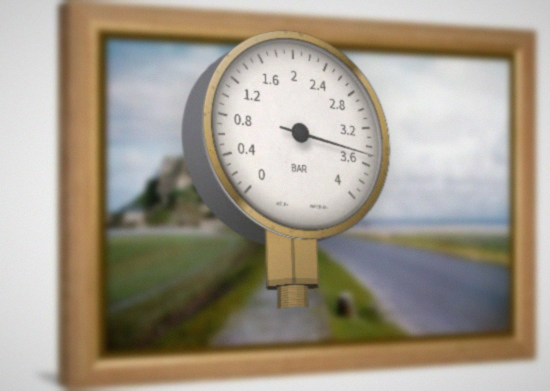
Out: 3.5 bar
